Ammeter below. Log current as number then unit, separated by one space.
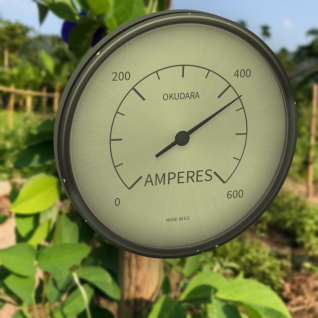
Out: 425 A
